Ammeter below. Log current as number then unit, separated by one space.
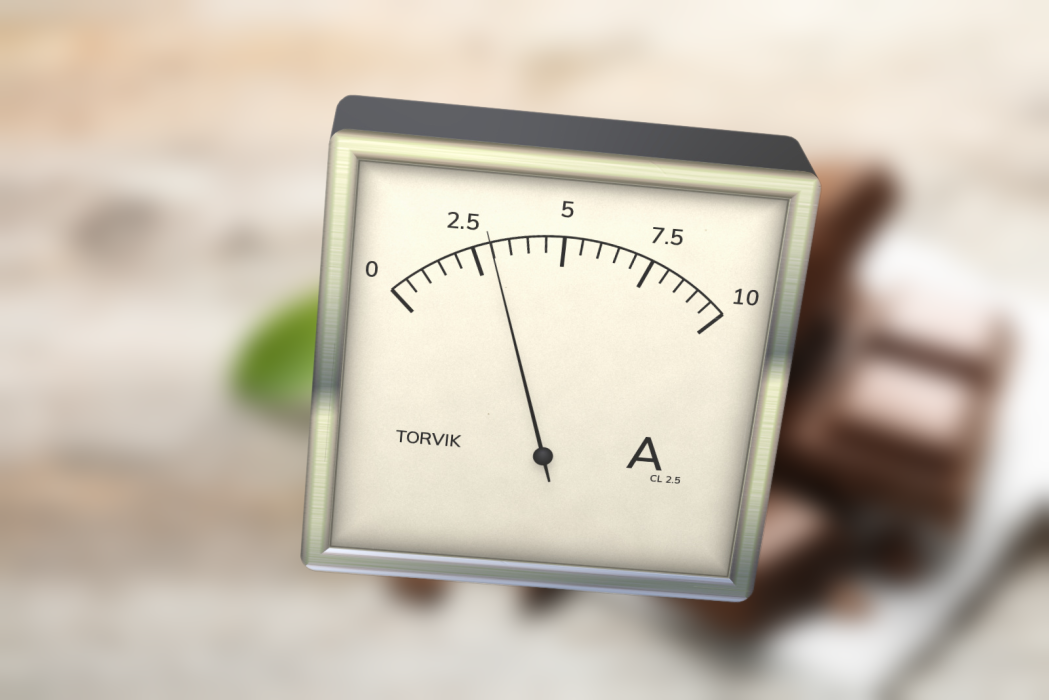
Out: 3 A
